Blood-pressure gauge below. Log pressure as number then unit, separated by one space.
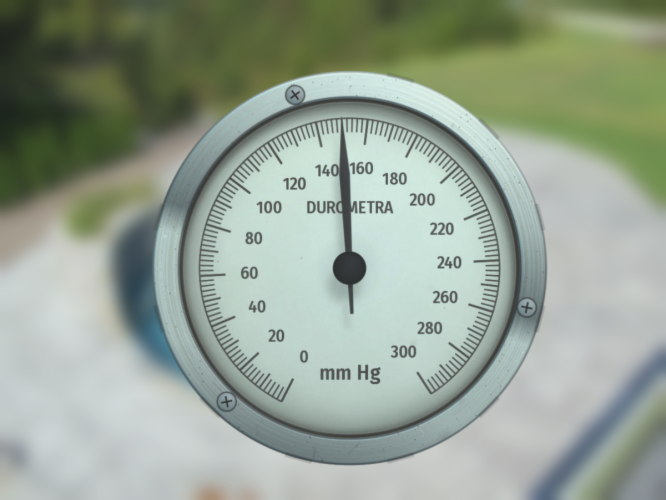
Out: 150 mmHg
